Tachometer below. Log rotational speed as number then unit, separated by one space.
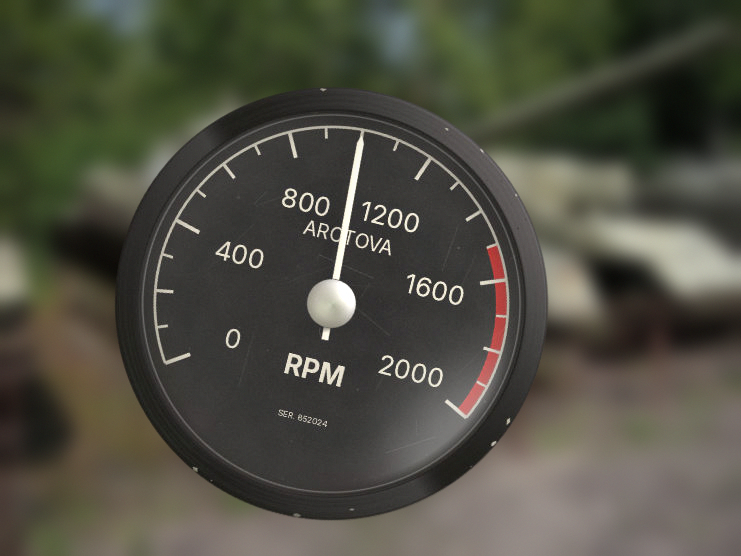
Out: 1000 rpm
